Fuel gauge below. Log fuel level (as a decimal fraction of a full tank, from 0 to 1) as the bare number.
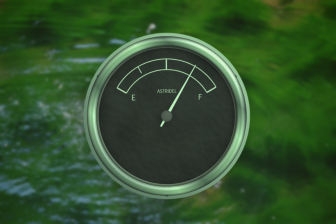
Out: 0.75
